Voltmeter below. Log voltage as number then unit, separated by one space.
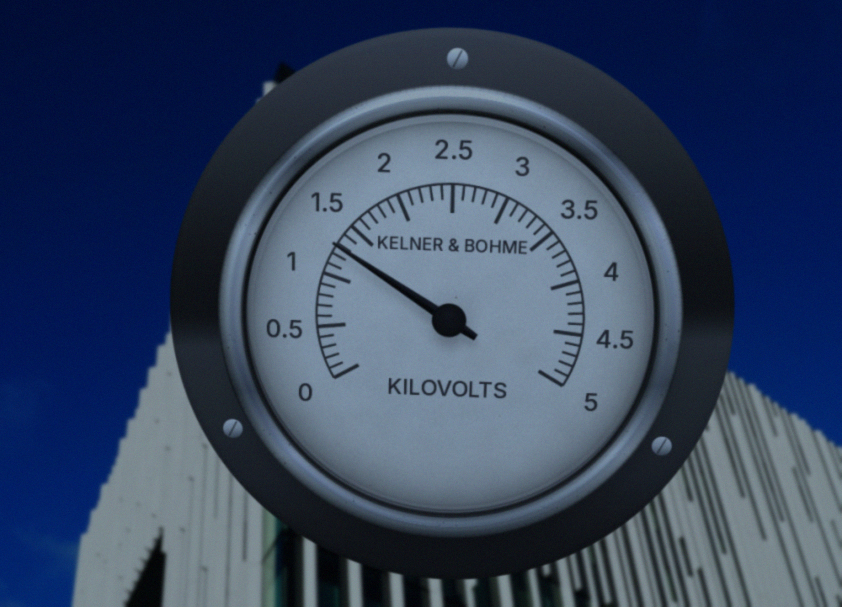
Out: 1.3 kV
